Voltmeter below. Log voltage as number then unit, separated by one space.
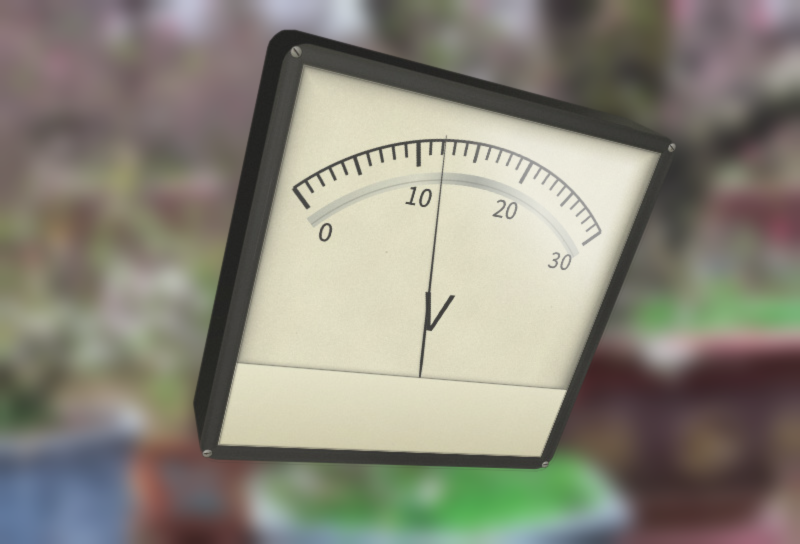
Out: 12 V
